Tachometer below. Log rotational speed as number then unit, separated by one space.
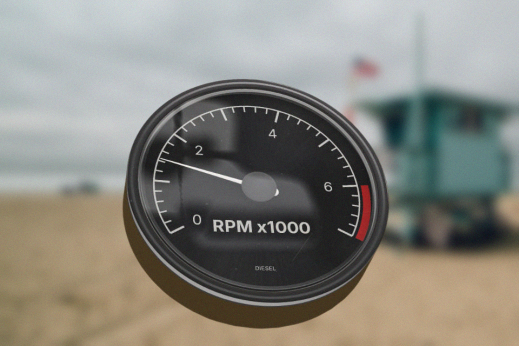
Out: 1400 rpm
